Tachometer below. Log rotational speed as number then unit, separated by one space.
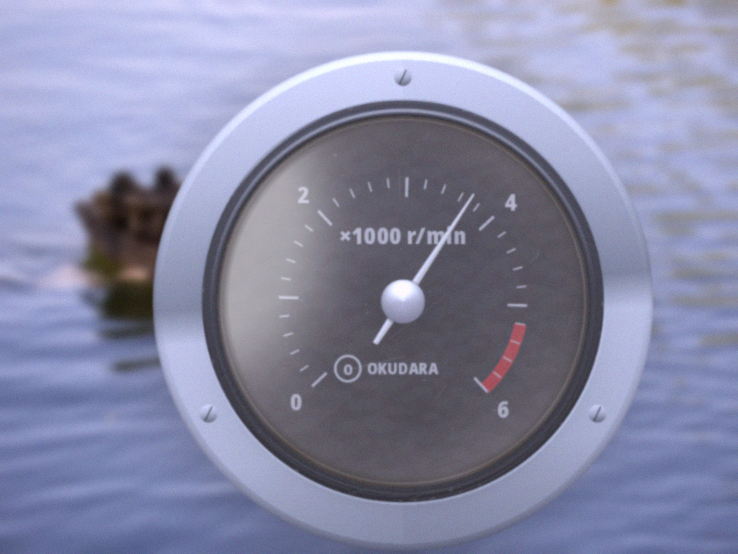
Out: 3700 rpm
